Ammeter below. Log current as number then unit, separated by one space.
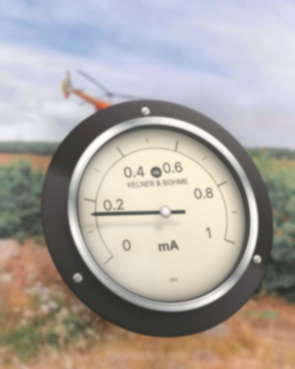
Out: 0.15 mA
